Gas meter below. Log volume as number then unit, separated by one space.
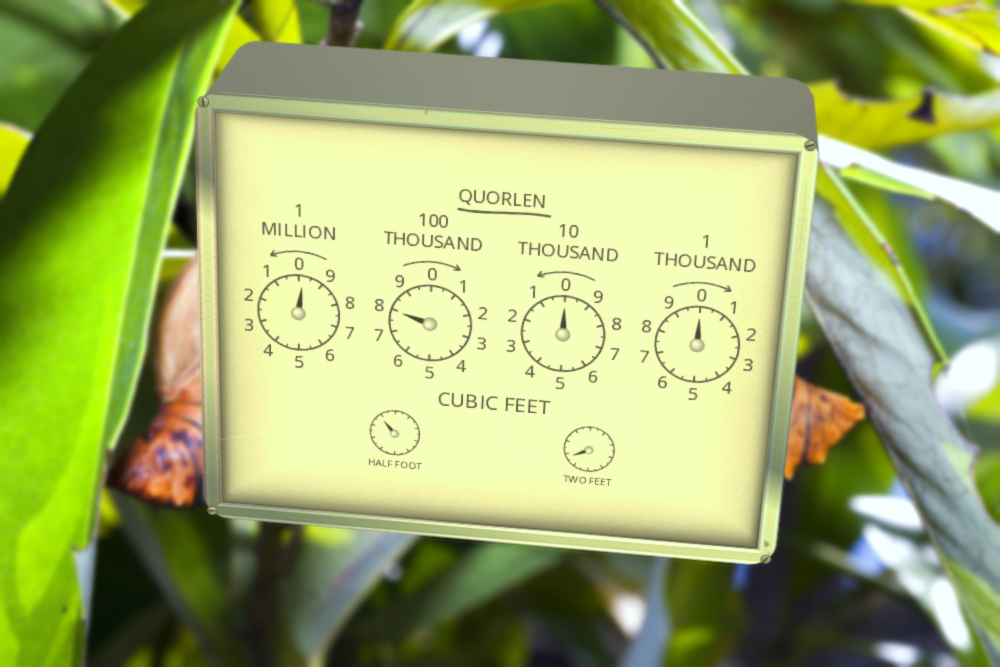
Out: 980000 ft³
